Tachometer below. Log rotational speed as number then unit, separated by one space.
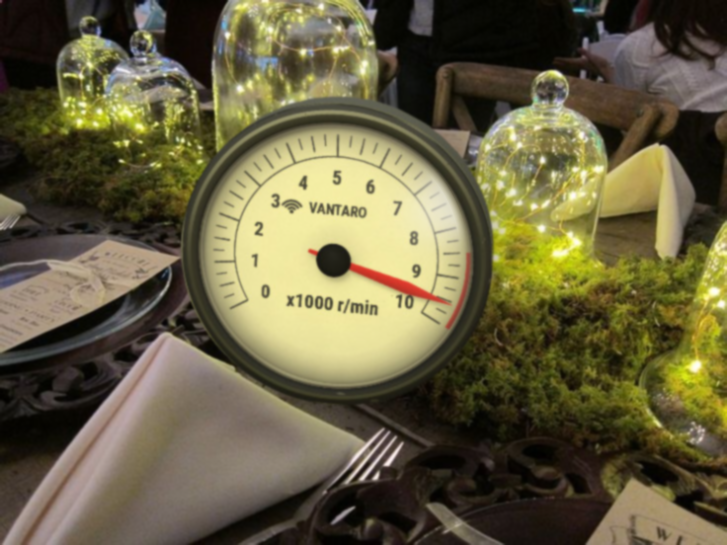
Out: 9500 rpm
